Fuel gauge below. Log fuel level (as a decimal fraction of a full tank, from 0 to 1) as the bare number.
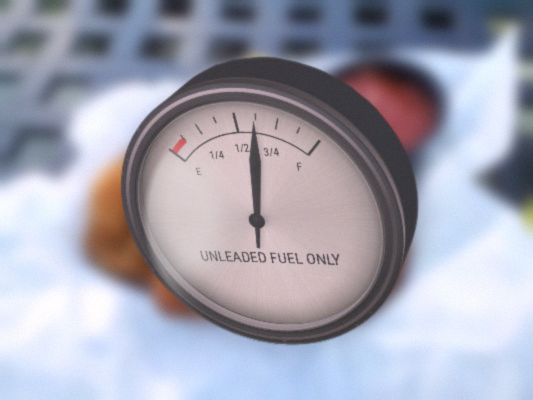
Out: 0.625
